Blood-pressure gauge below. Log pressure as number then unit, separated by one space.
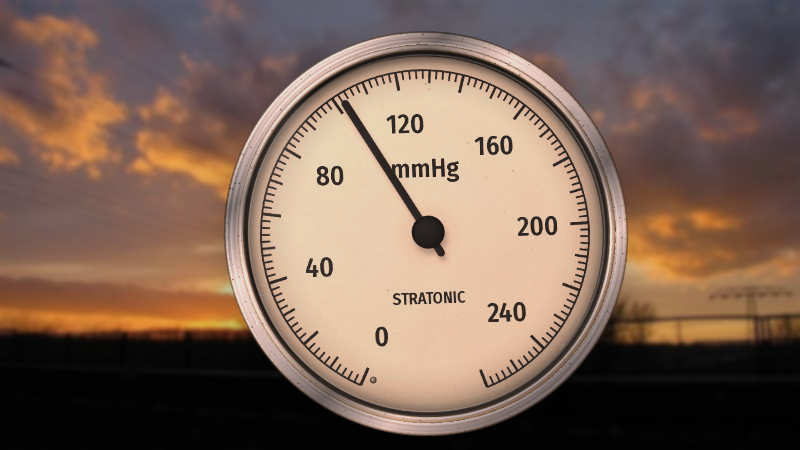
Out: 102 mmHg
